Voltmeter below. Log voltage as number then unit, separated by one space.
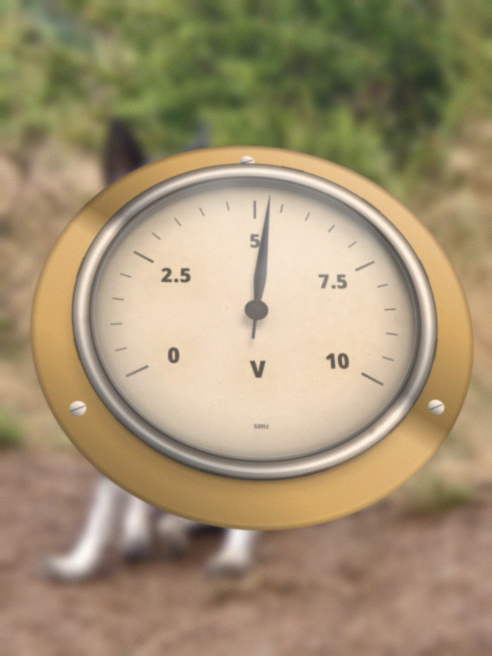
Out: 5.25 V
